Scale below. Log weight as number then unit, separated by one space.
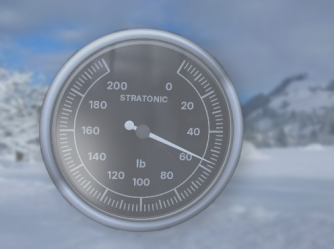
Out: 56 lb
